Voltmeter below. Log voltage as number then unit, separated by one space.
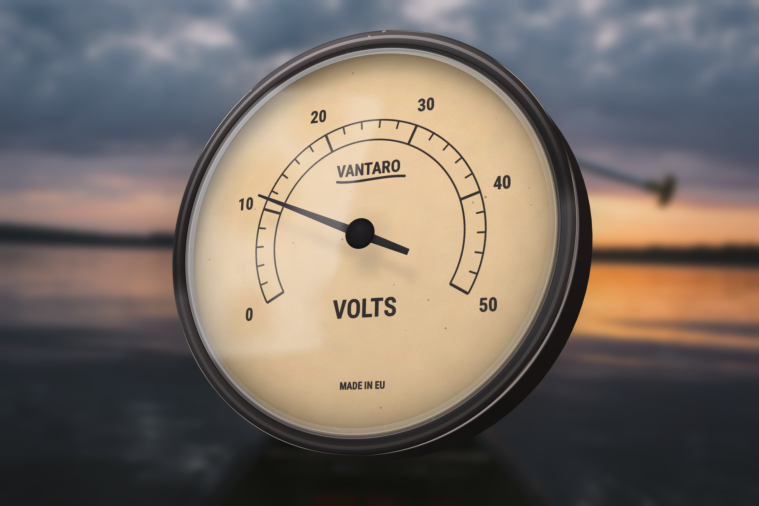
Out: 11 V
